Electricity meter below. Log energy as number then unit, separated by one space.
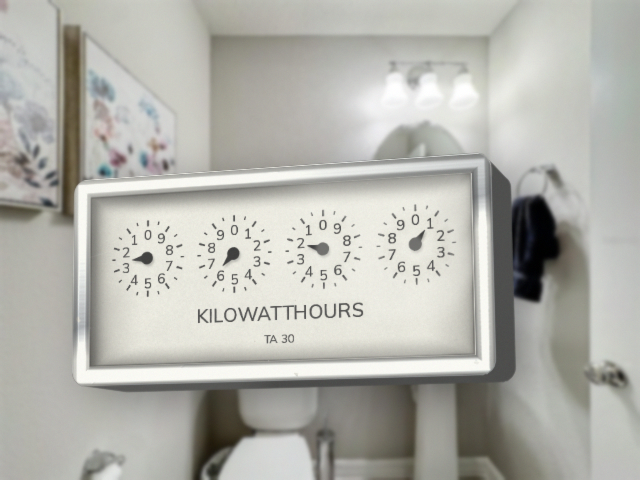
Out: 2621 kWh
